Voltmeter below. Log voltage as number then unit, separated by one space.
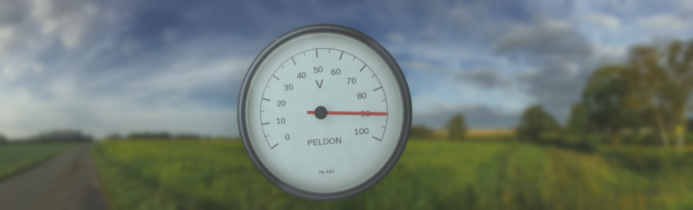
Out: 90 V
